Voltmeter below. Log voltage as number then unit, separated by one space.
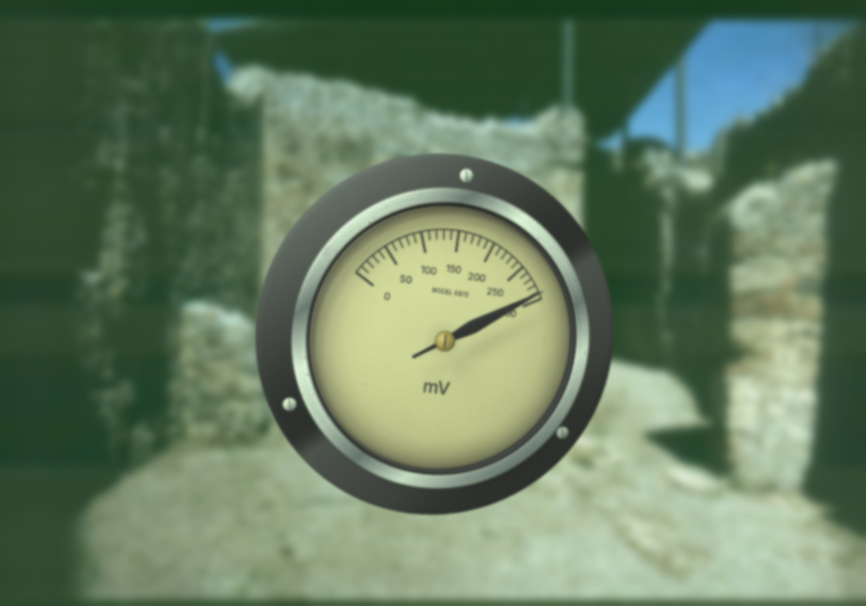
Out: 290 mV
